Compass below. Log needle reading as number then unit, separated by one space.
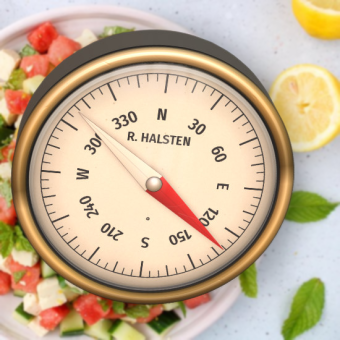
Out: 130 °
